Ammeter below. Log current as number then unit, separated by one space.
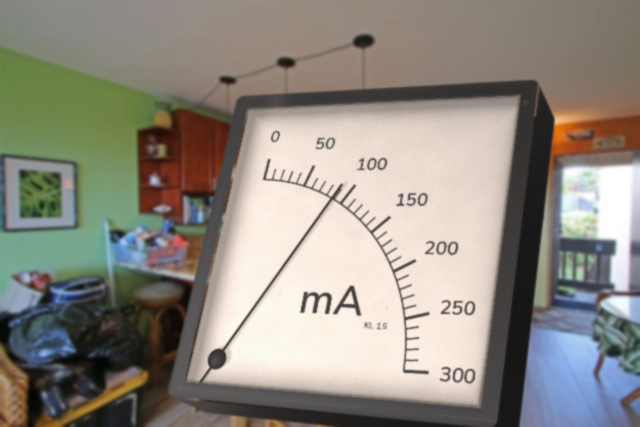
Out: 90 mA
